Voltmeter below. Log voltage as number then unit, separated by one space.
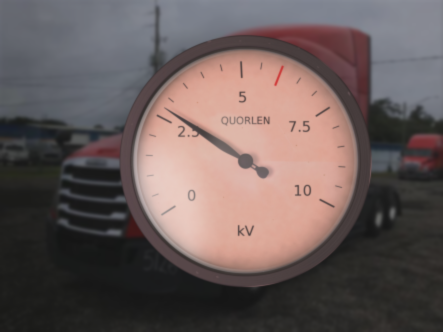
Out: 2.75 kV
